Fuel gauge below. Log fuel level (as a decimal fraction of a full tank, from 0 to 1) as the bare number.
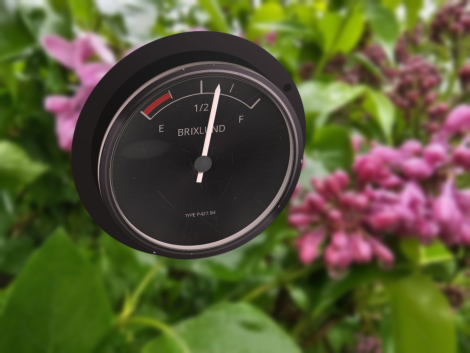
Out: 0.625
